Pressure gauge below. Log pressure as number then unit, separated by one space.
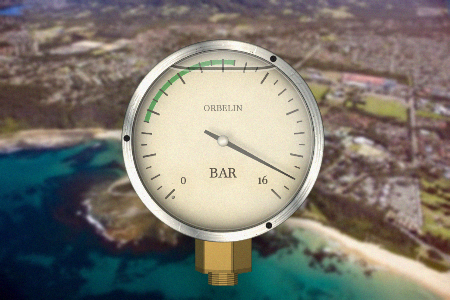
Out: 15 bar
